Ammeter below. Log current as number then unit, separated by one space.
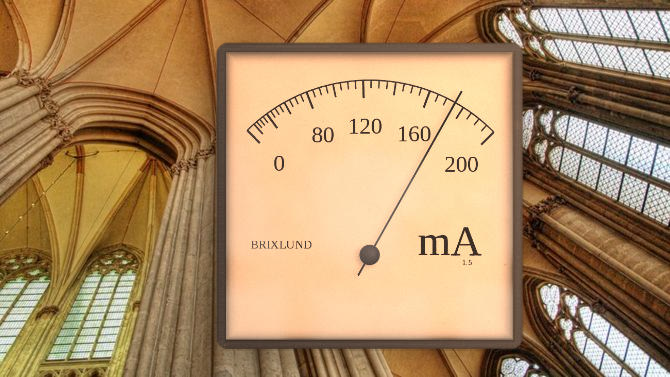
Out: 175 mA
